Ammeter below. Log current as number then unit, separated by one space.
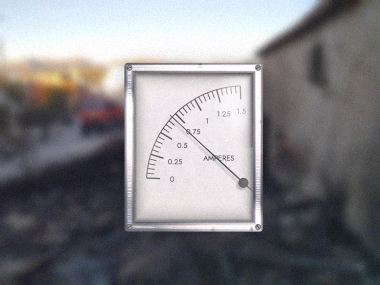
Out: 0.7 A
